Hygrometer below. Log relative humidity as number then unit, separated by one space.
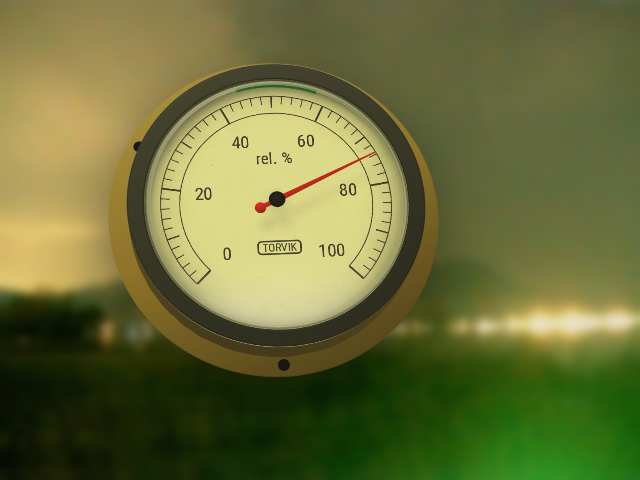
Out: 74 %
